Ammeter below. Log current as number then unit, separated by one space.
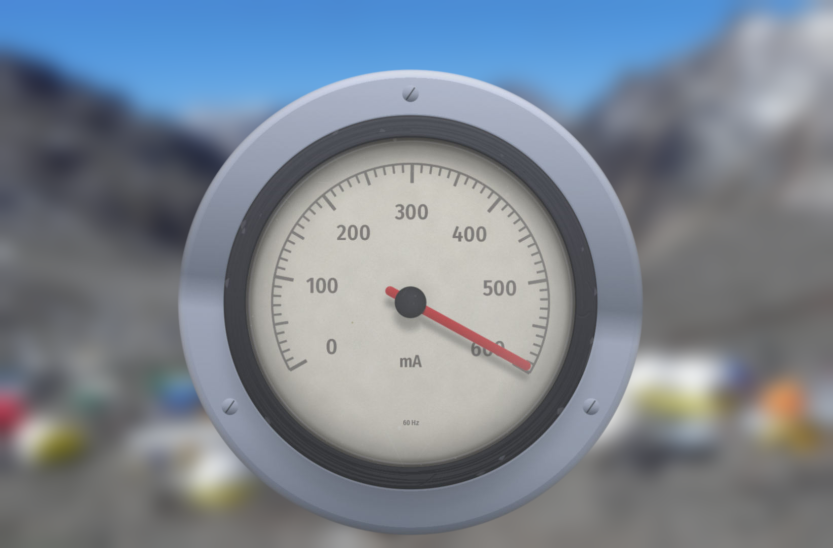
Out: 595 mA
